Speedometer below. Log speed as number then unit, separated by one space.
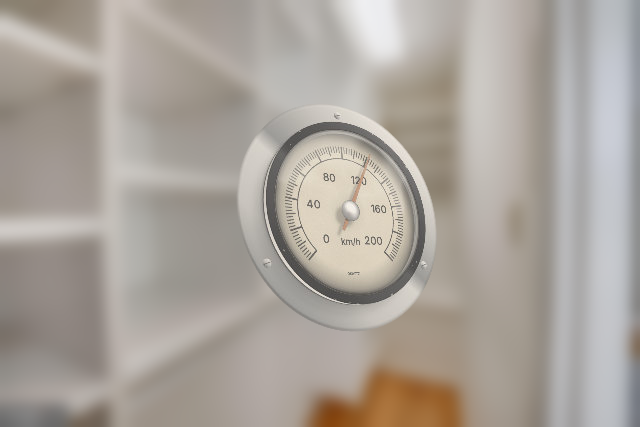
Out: 120 km/h
